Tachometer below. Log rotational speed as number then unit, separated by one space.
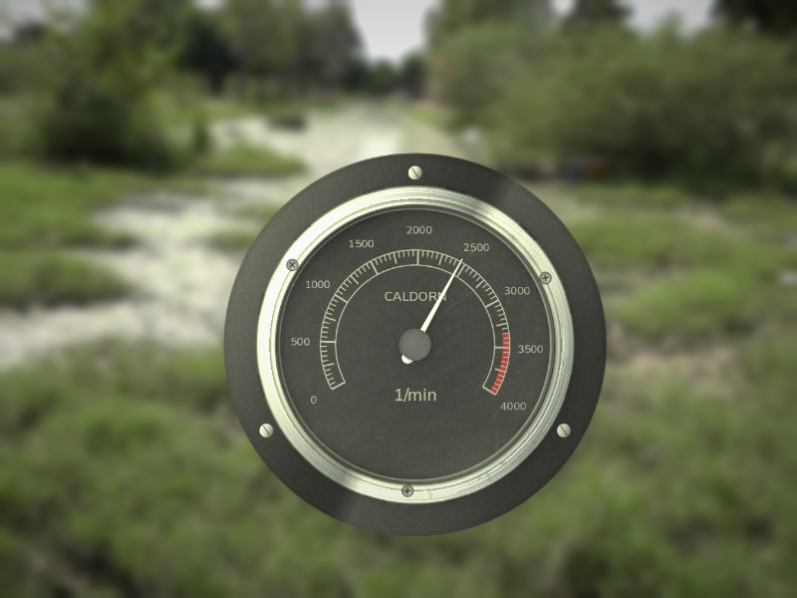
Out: 2450 rpm
